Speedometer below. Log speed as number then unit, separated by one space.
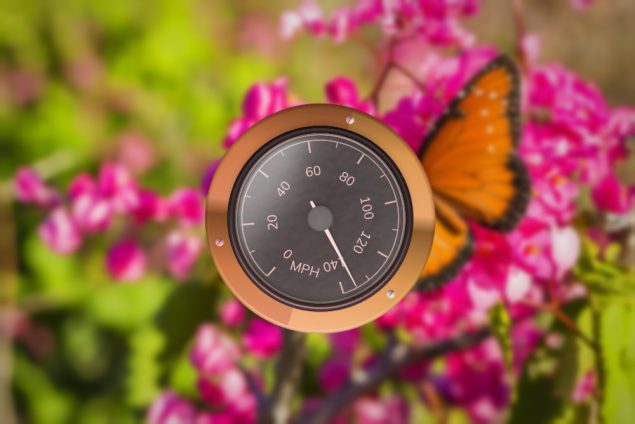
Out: 135 mph
